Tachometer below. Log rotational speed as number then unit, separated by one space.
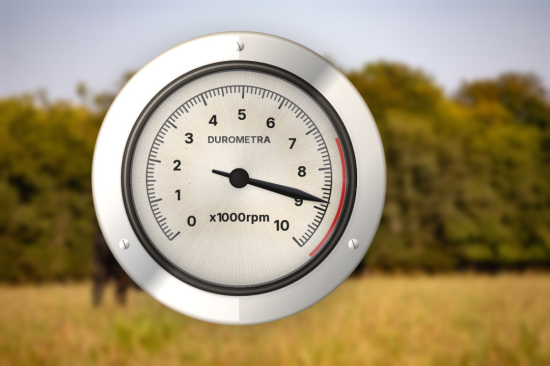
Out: 8800 rpm
